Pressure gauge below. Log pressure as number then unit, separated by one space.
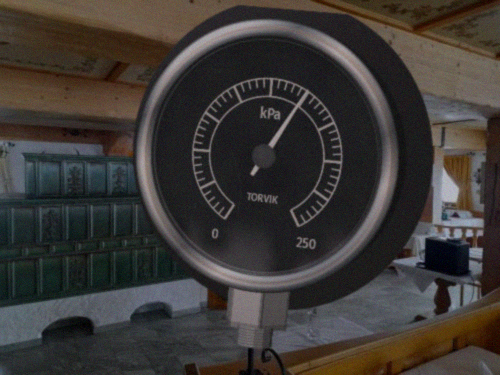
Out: 150 kPa
